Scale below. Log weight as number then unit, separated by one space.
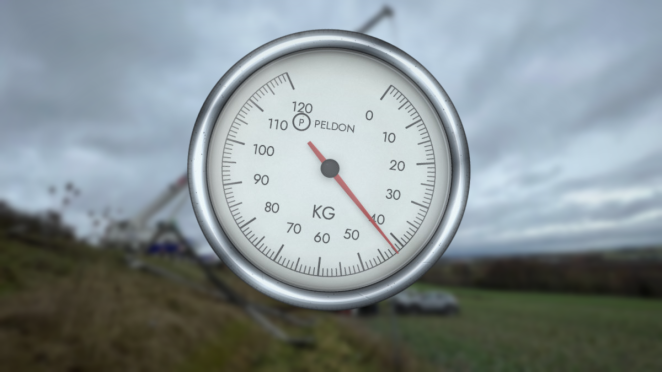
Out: 42 kg
